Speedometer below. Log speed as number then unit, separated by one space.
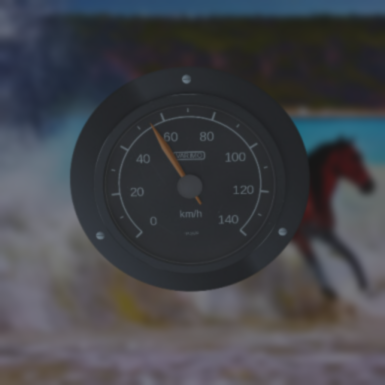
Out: 55 km/h
